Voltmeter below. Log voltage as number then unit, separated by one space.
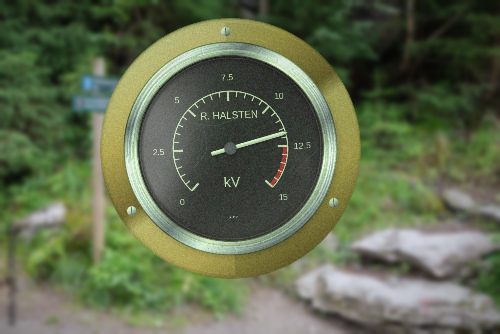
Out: 11.75 kV
